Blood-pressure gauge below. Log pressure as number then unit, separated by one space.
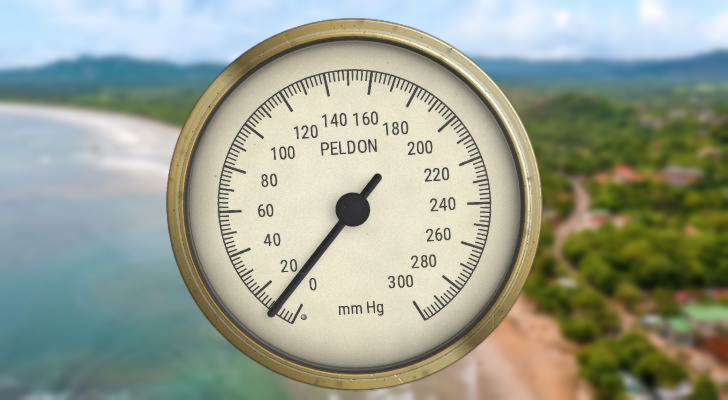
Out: 10 mmHg
